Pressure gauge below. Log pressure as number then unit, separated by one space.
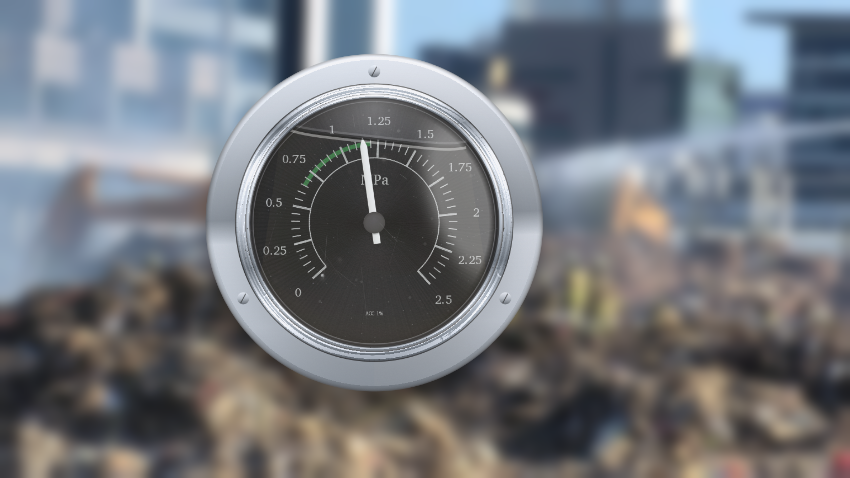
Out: 1.15 MPa
